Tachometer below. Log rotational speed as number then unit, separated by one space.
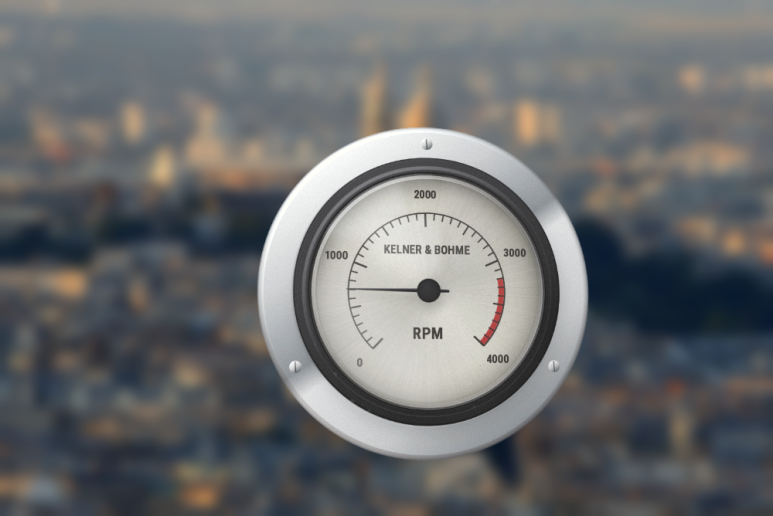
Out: 700 rpm
